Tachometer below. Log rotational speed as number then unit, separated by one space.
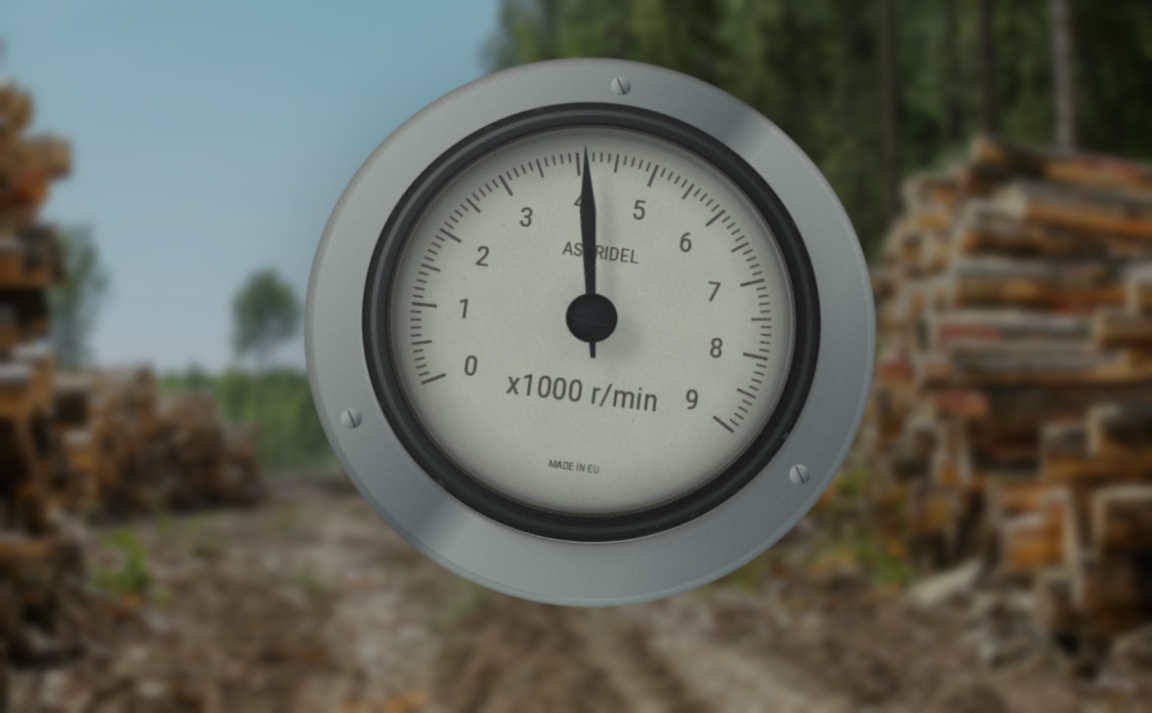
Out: 4100 rpm
